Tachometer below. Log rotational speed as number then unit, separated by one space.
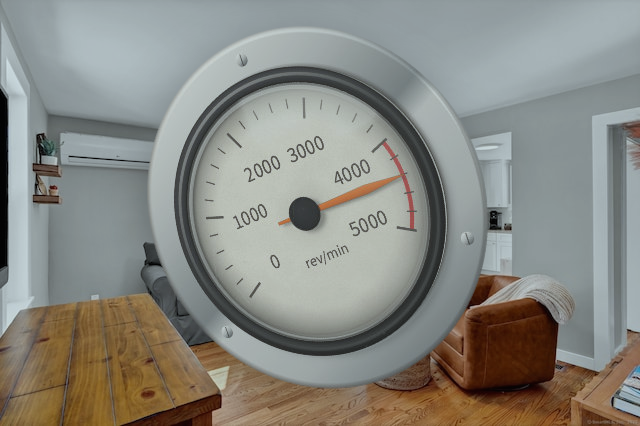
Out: 4400 rpm
